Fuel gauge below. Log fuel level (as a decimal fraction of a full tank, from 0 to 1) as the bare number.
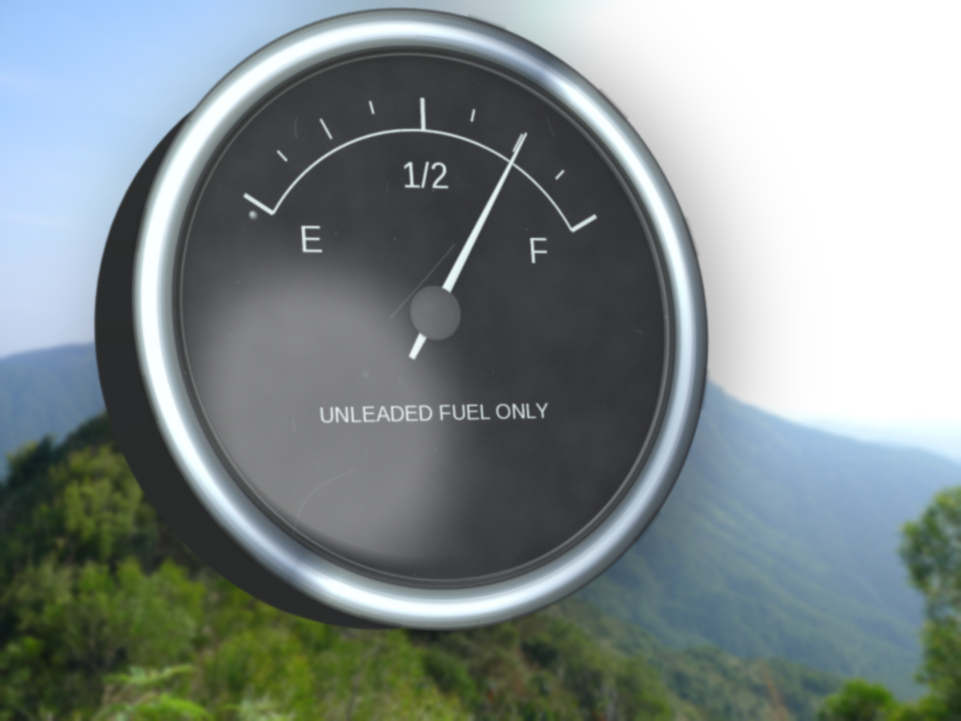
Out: 0.75
